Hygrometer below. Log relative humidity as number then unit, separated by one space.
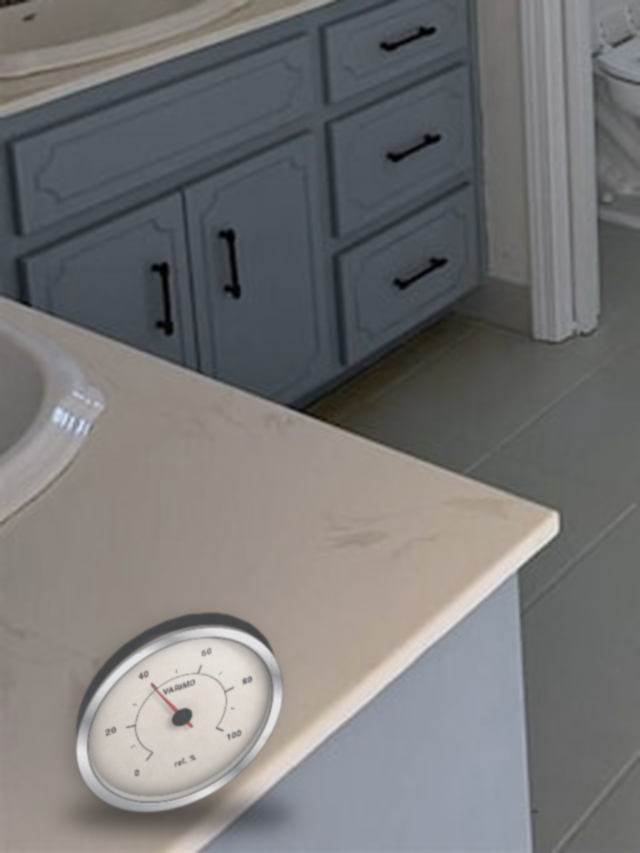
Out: 40 %
